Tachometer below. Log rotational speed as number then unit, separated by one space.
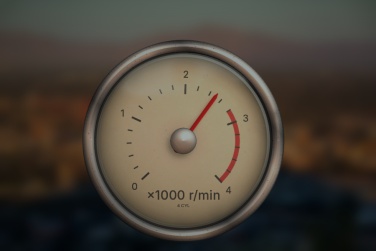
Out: 2500 rpm
